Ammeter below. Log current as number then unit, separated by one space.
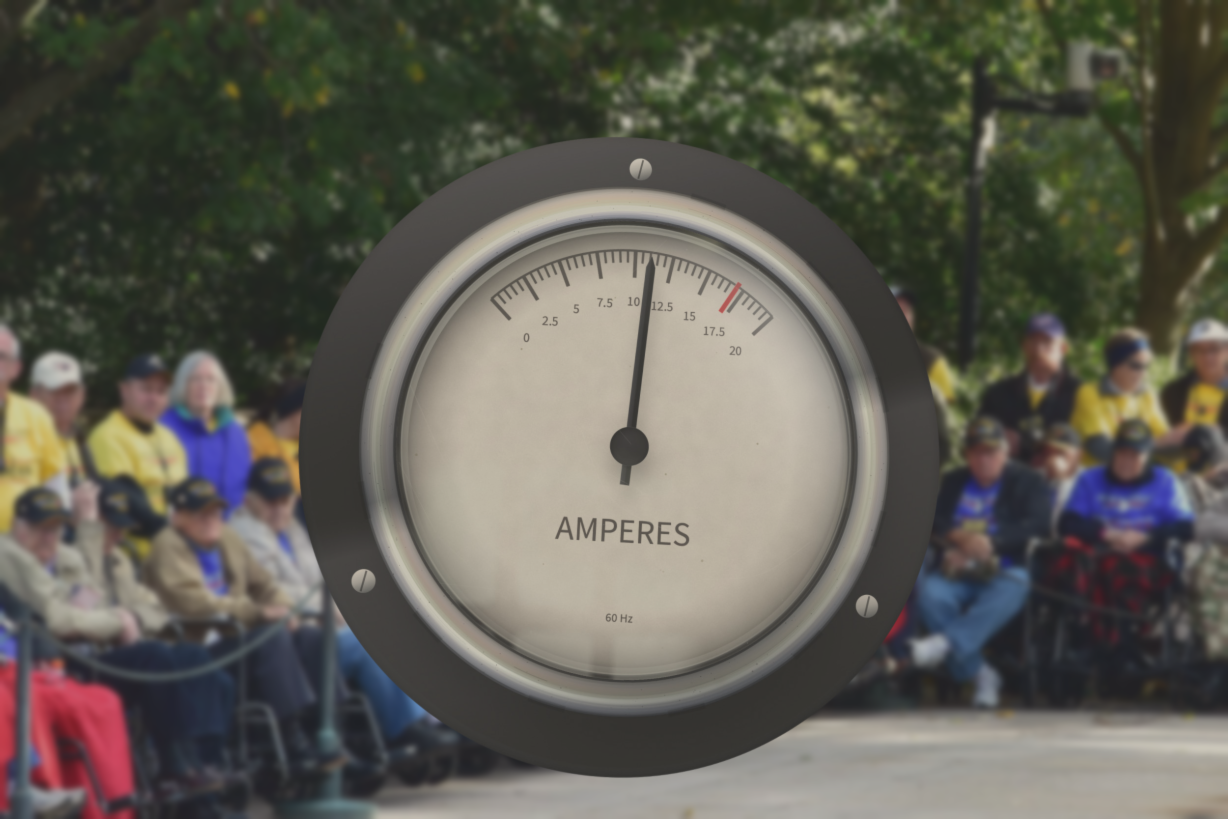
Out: 11 A
